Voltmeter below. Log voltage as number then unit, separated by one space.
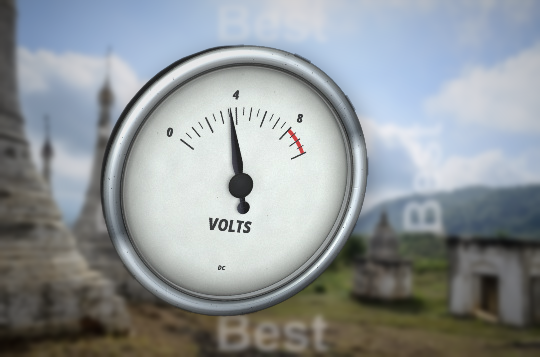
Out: 3.5 V
